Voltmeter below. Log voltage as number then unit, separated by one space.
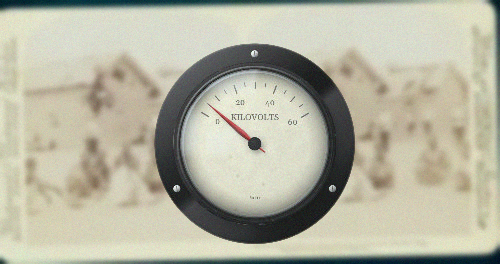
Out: 5 kV
